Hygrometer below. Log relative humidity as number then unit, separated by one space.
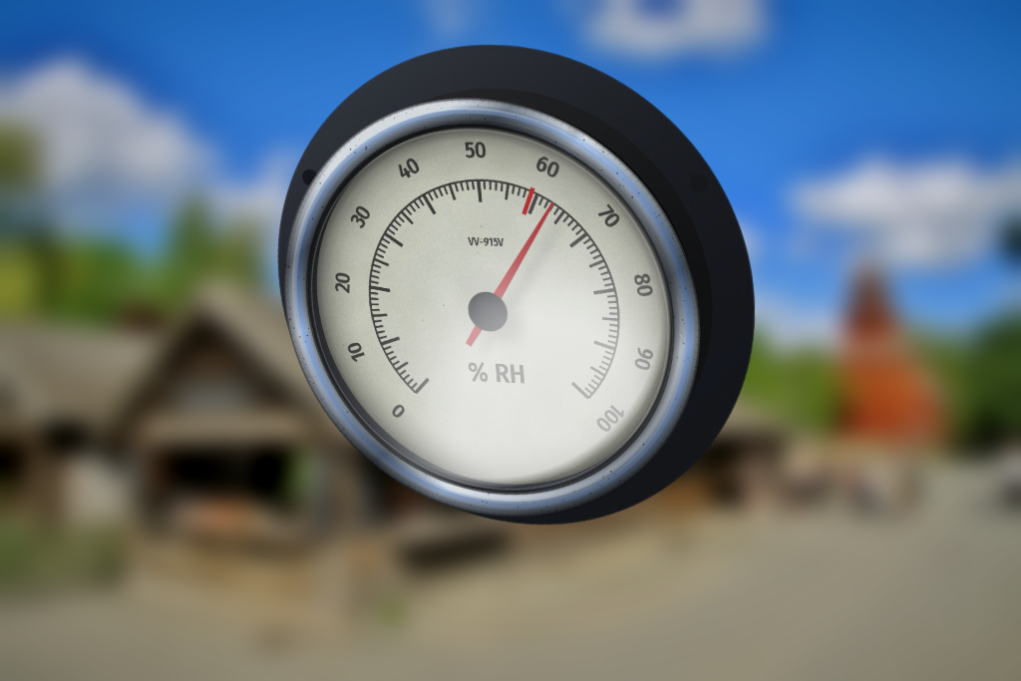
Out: 63 %
